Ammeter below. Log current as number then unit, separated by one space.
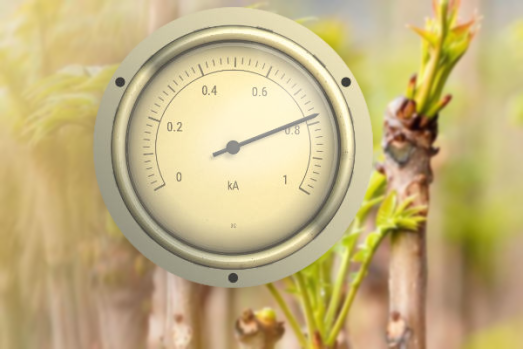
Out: 0.78 kA
